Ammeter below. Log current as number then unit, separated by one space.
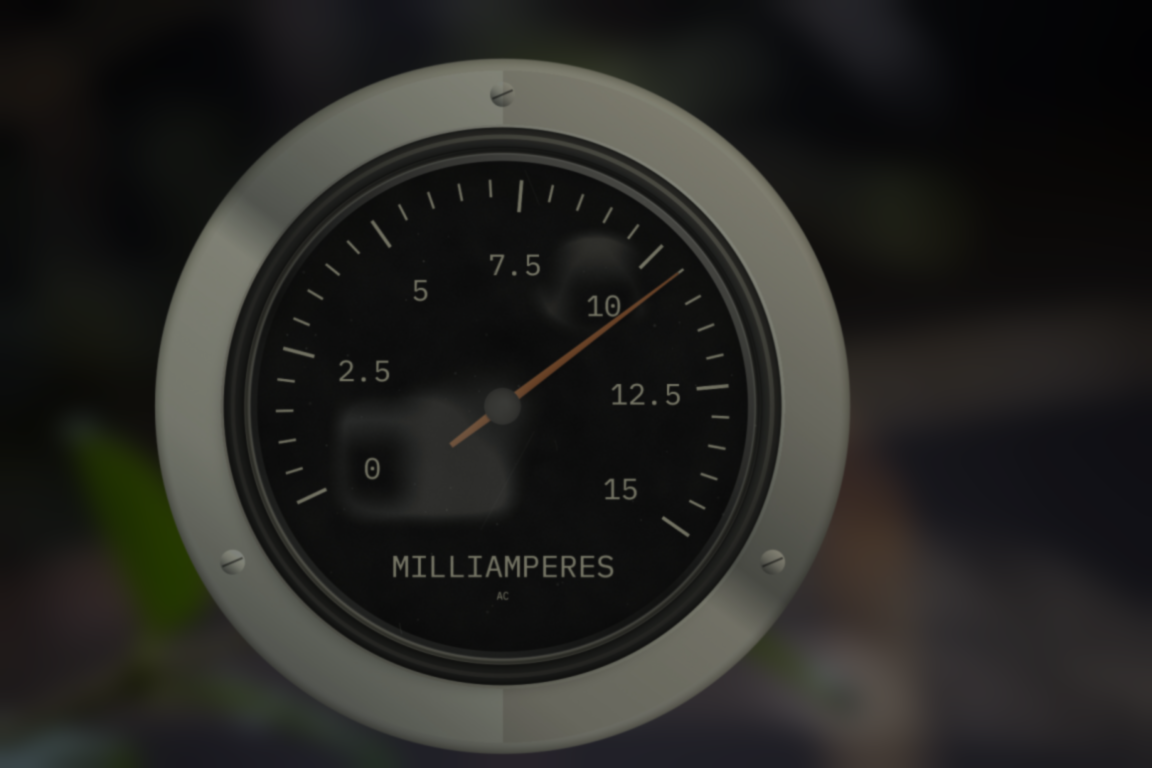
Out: 10.5 mA
